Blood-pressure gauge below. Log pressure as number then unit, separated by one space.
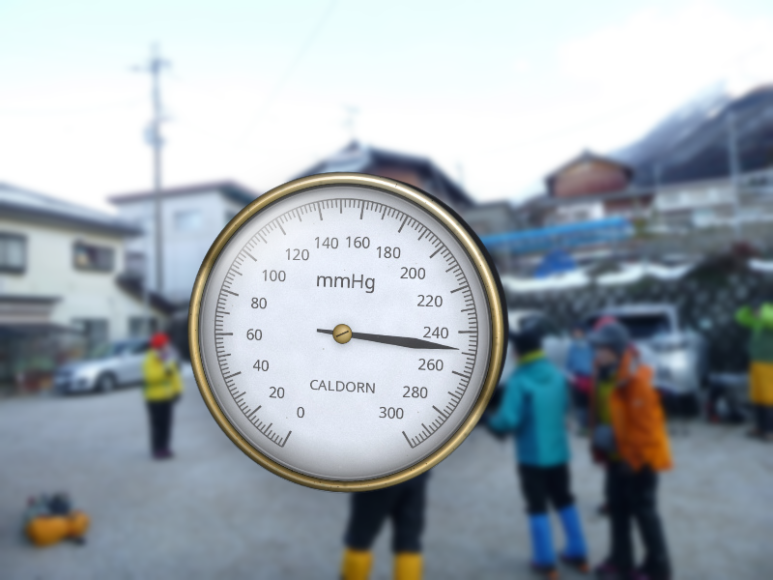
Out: 248 mmHg
